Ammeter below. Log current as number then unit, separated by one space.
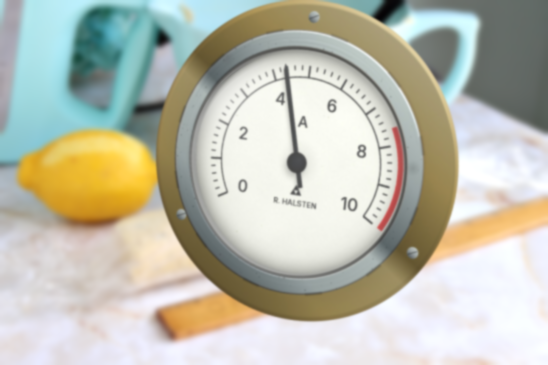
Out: 4.4 A
